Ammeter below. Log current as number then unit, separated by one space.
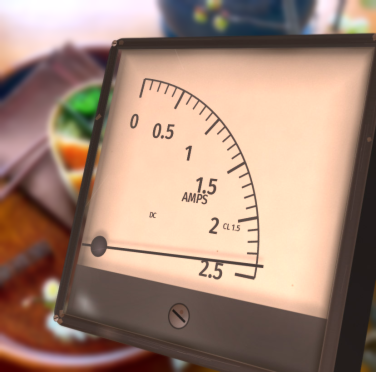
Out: 2.4 A
